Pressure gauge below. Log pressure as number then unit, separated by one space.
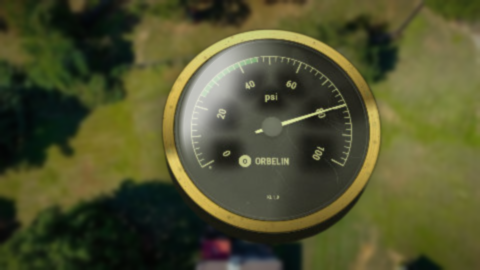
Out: 80 psi
